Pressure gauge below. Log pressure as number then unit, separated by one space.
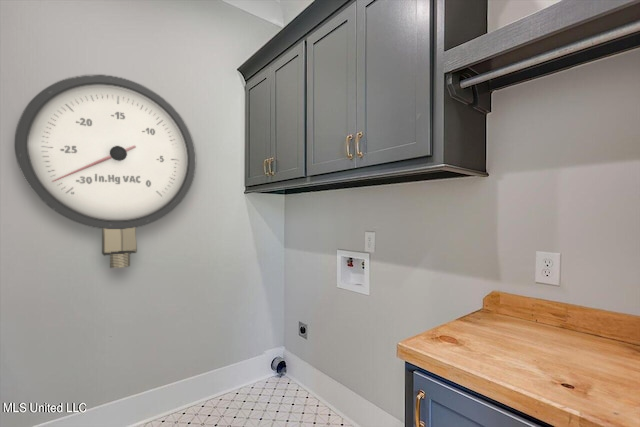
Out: -28.5 inHg
